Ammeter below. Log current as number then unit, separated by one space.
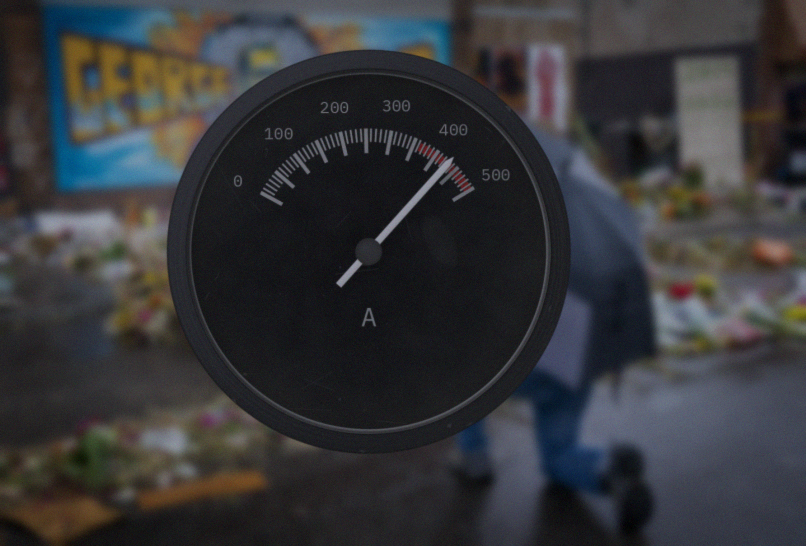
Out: 430 A
